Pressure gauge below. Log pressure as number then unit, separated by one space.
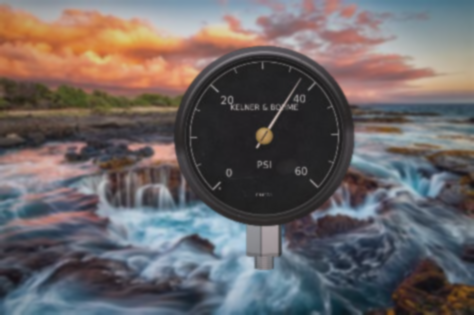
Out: 37.5 psi
